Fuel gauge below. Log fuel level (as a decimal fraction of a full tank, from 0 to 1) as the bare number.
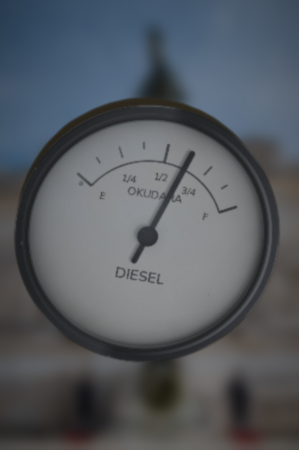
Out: 0.625
